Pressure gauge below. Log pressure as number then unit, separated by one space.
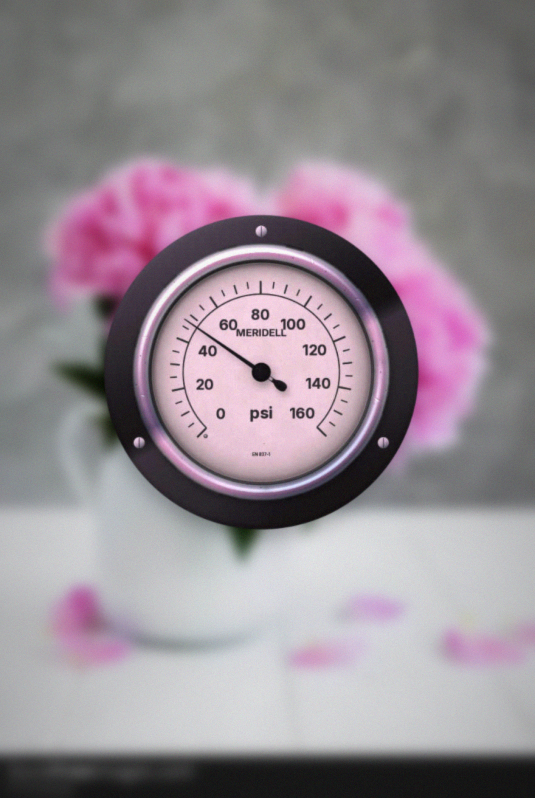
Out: 47.5 psi
